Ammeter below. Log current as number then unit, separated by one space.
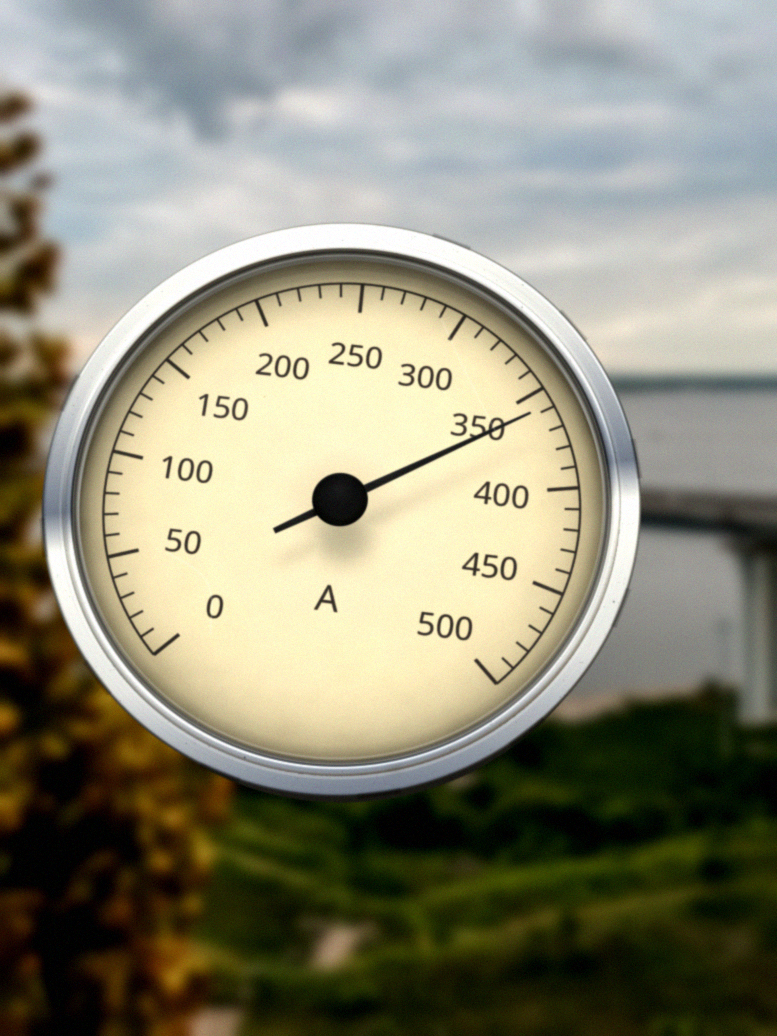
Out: 360 A
